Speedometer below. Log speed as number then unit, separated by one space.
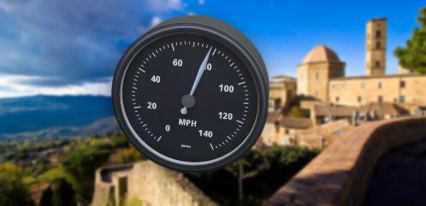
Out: 78 mph
